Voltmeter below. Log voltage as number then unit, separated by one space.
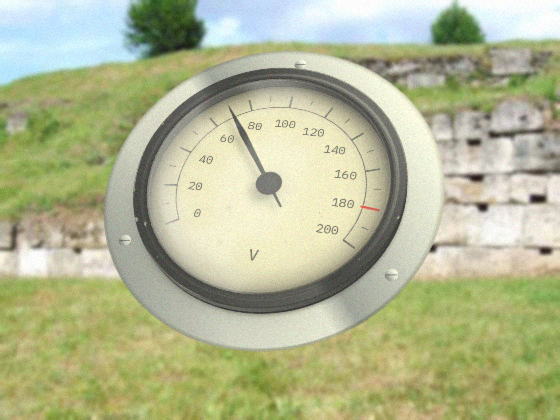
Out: 70 V
